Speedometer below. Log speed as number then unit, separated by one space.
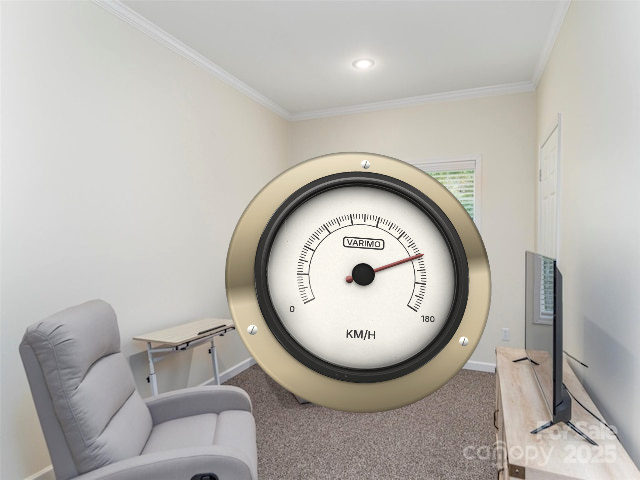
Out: 140 km/h
